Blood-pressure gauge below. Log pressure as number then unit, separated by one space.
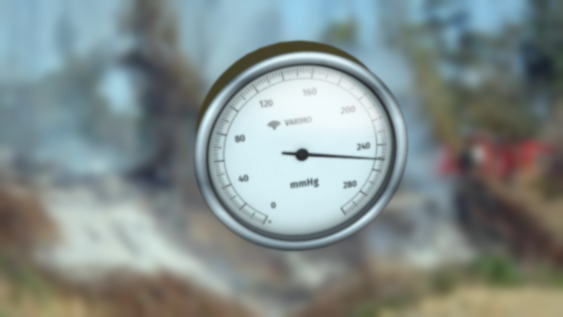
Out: 250 mmHg
